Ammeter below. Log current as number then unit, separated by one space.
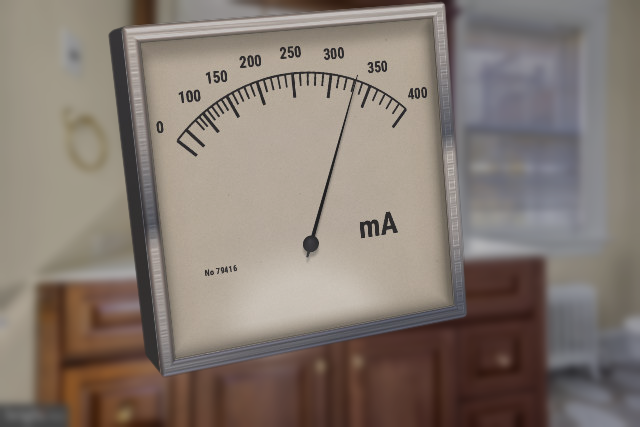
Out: 330 mA
